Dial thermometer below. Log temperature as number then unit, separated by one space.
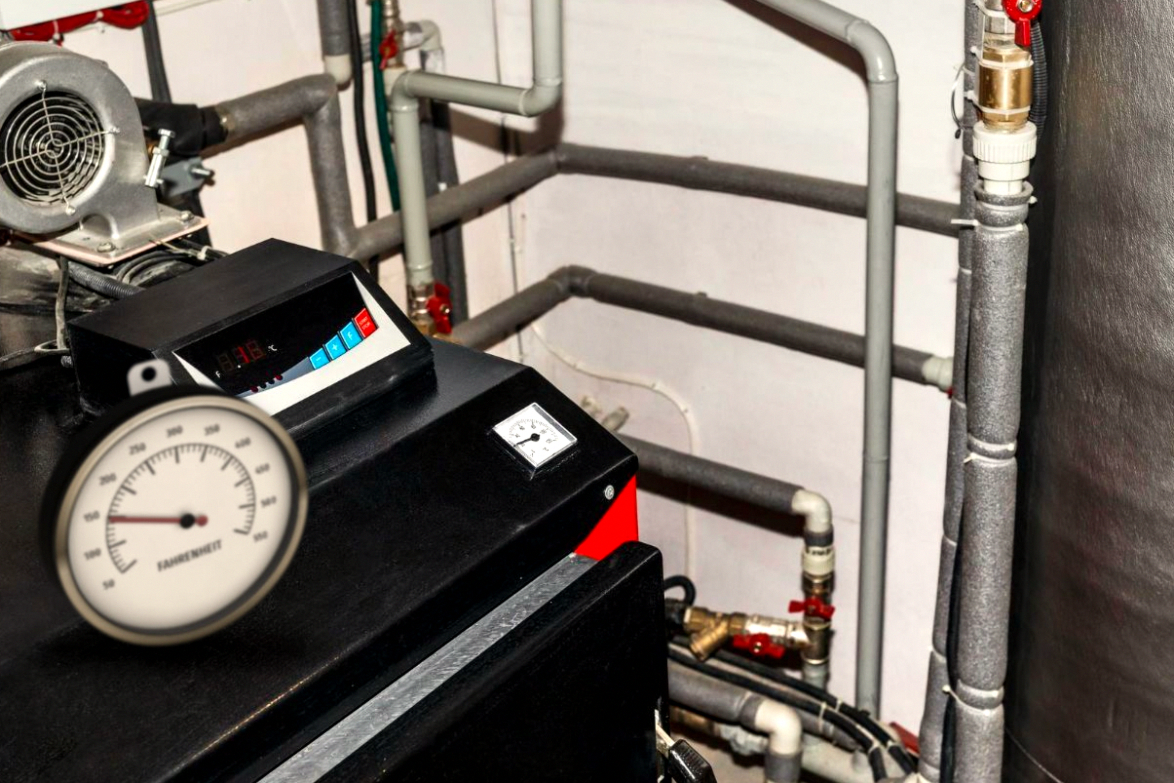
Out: 150 °F
